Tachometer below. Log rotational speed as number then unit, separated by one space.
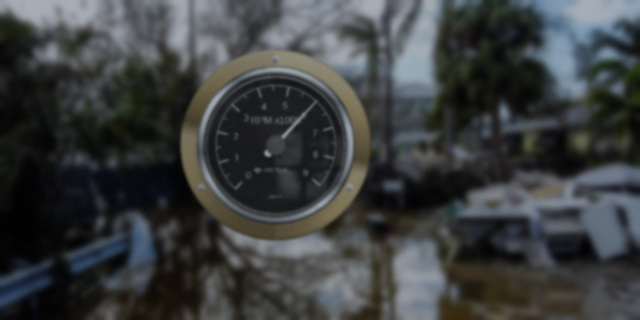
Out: 6000 rpm
